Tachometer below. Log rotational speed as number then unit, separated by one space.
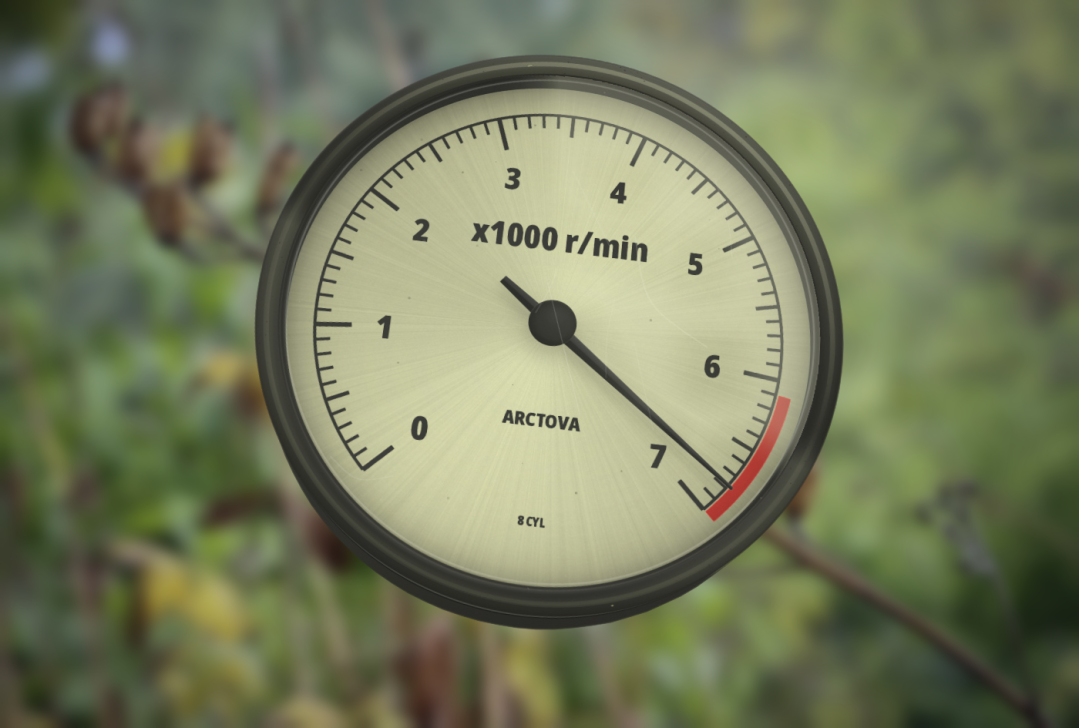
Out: 6800 rpm
